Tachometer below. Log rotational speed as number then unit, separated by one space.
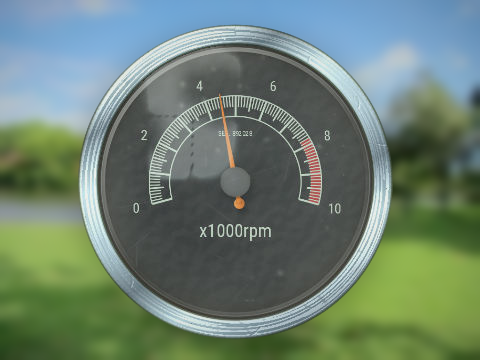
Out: 4500 rpm
